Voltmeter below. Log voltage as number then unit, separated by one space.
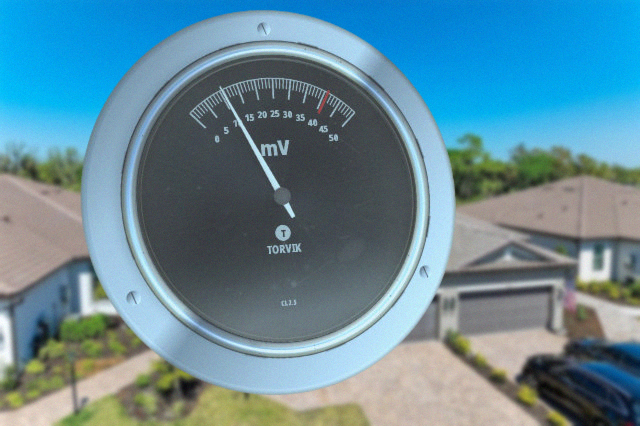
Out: 10 mV
